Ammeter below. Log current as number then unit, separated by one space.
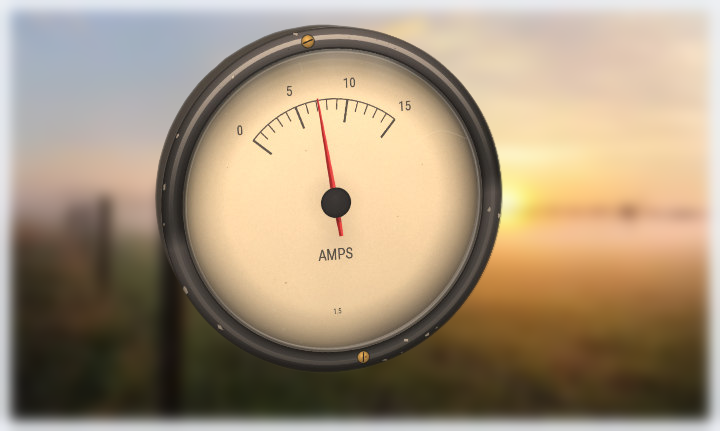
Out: 7 A
